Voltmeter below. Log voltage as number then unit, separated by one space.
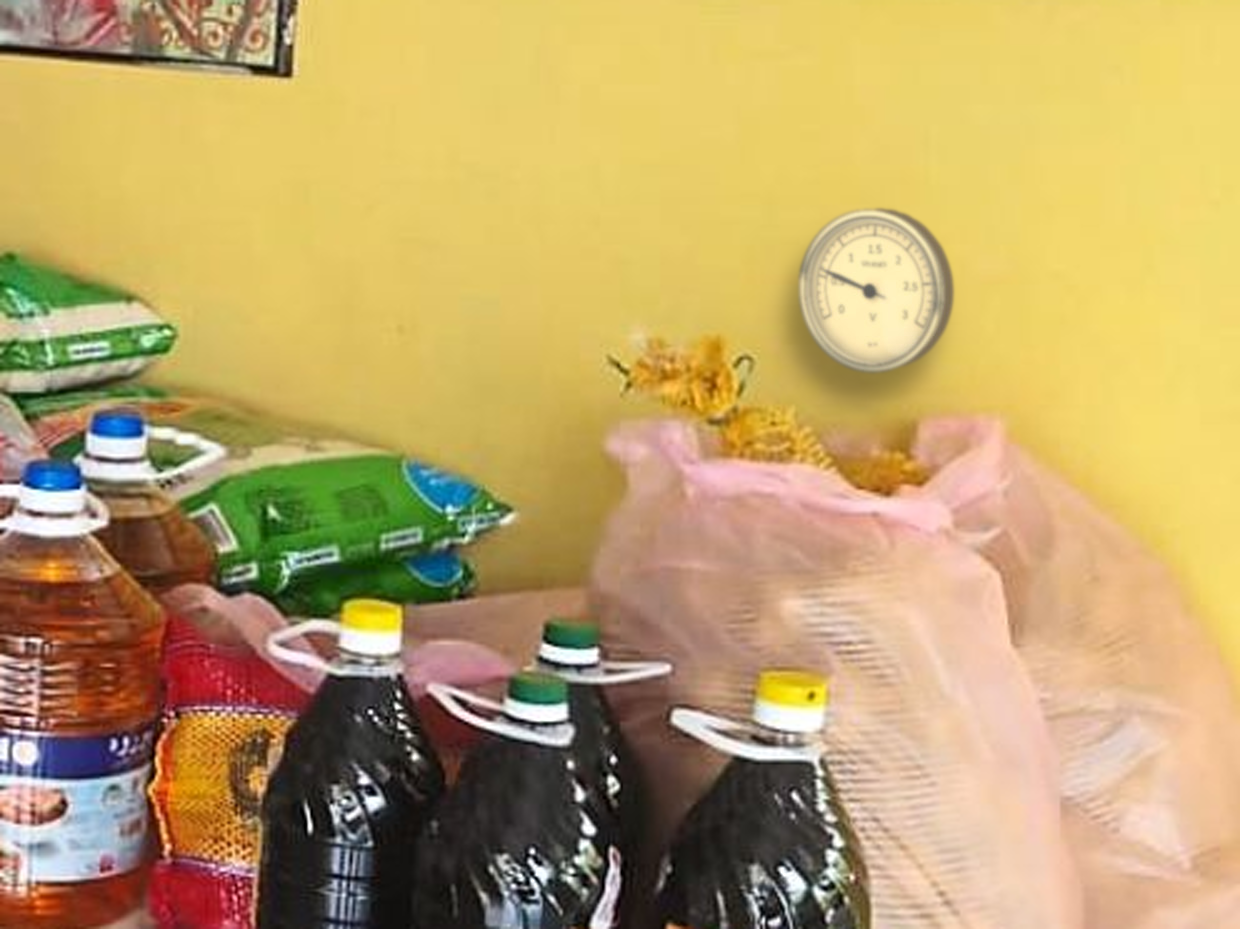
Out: 0.6 V
